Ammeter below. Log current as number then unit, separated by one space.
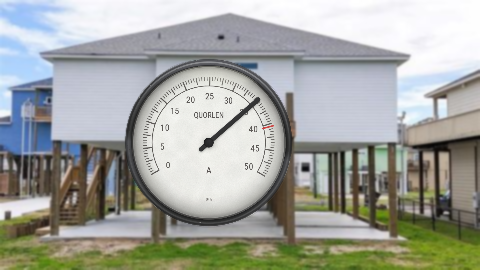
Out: 35 A
